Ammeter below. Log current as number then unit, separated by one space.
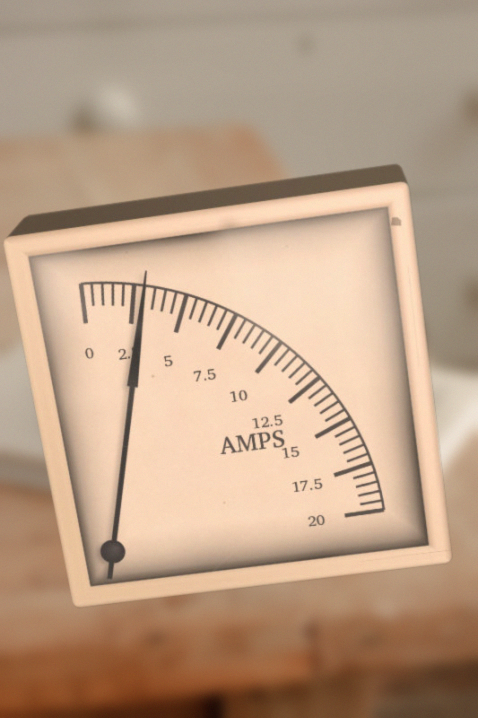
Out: 3 A
